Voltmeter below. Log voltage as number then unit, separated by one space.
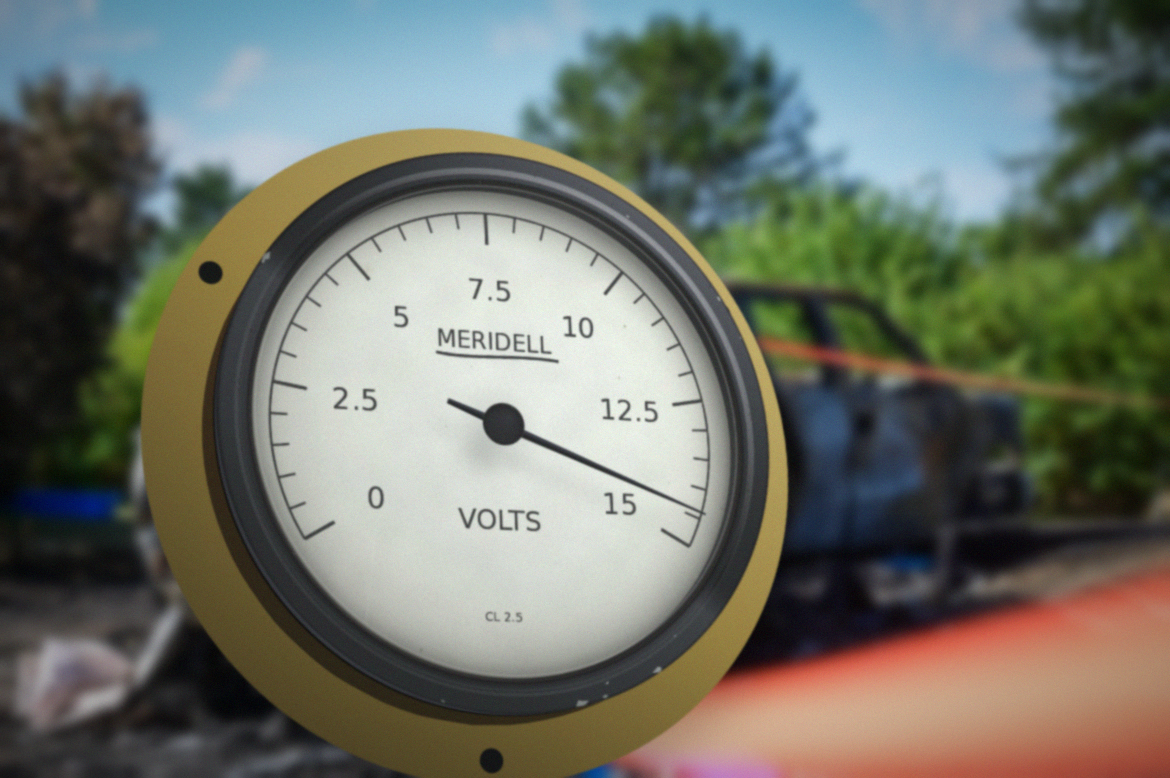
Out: 14.5 V
